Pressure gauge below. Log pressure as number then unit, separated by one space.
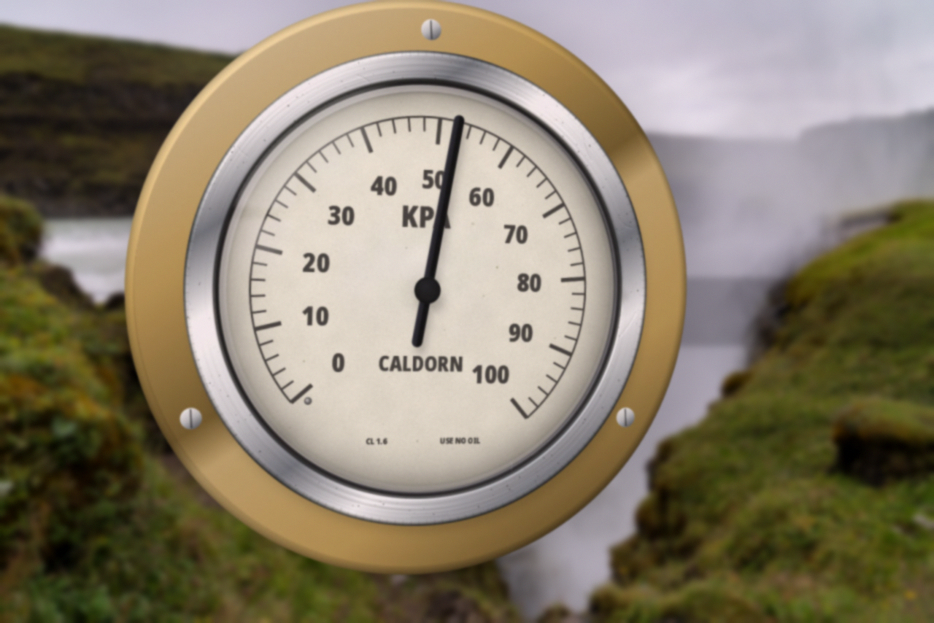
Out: 52 kPa
